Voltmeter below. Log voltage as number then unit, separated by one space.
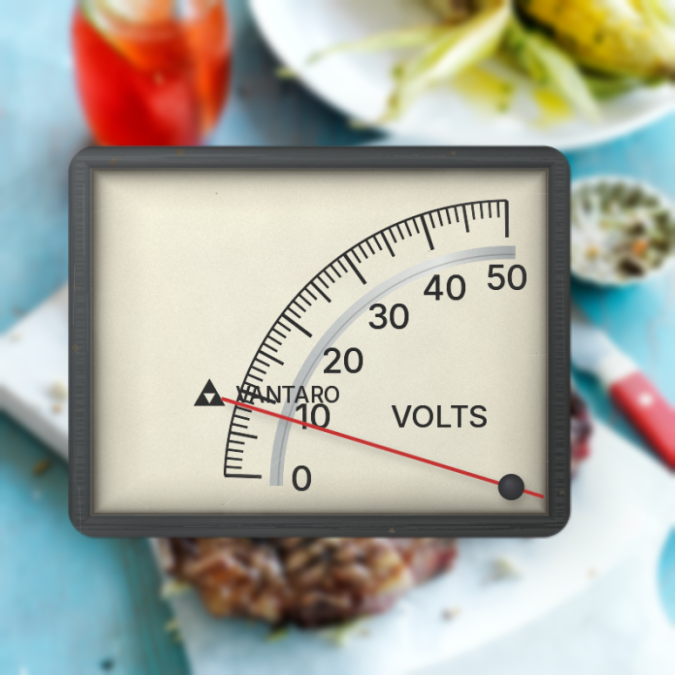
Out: 8.5 V
